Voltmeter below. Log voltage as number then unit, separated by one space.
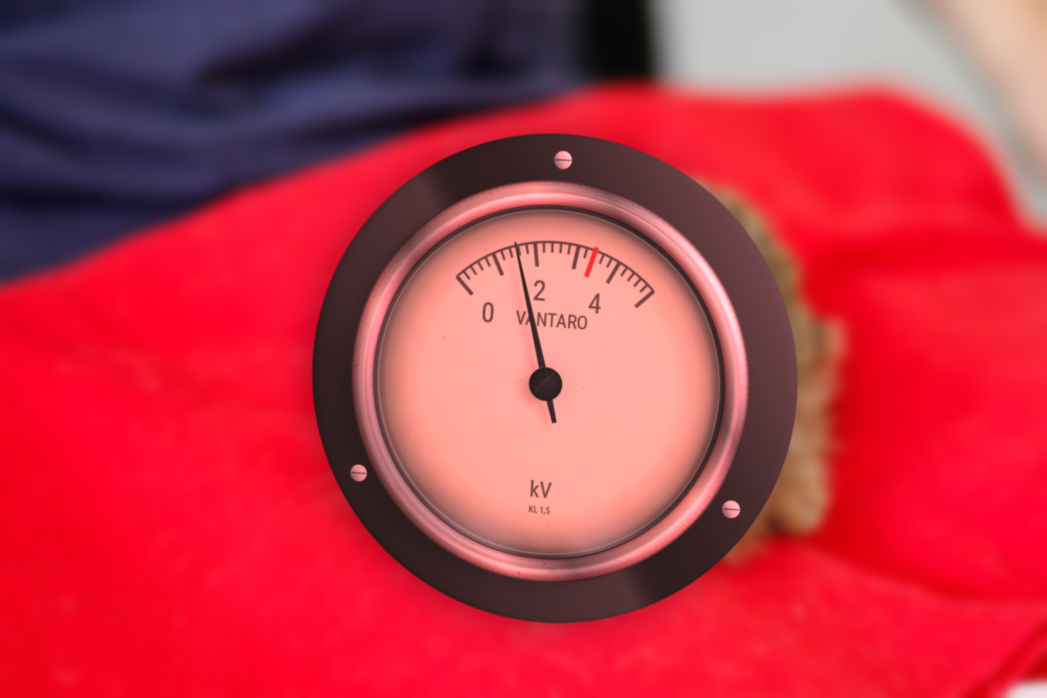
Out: 1.6 kV
